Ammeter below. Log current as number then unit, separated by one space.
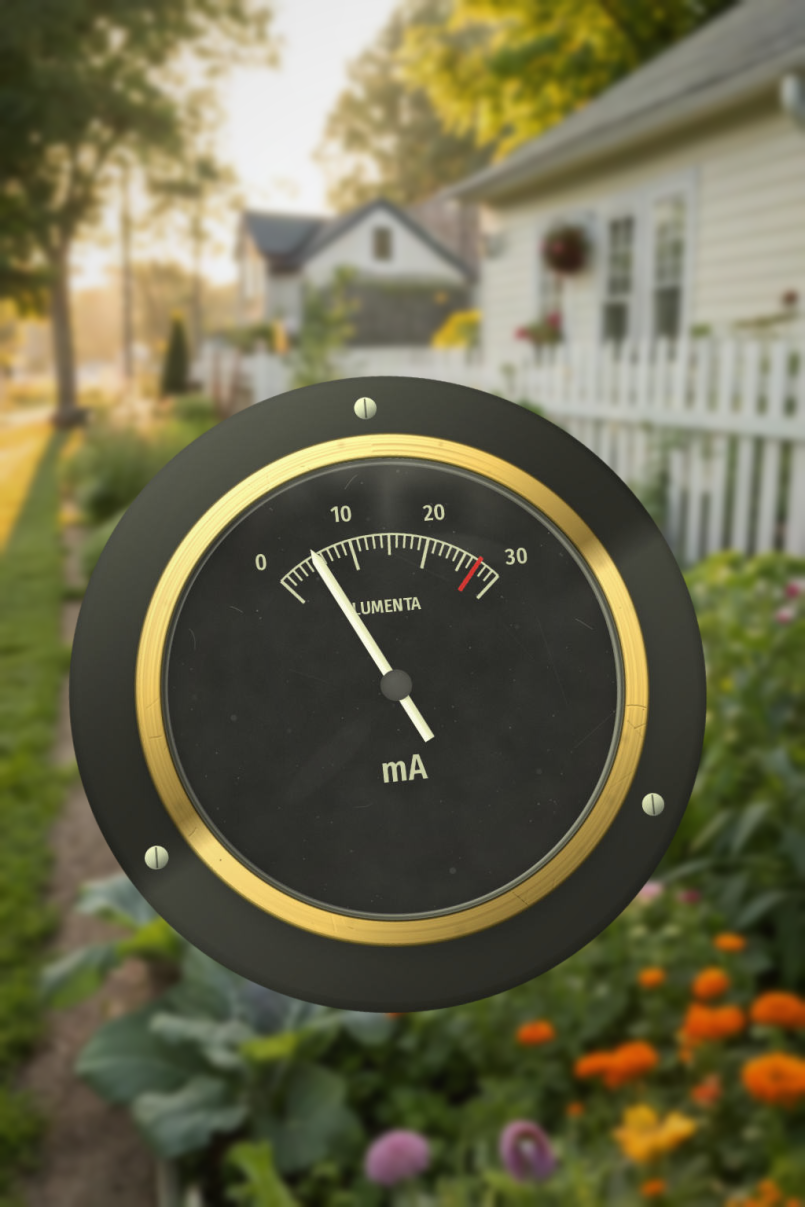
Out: 5 mA
